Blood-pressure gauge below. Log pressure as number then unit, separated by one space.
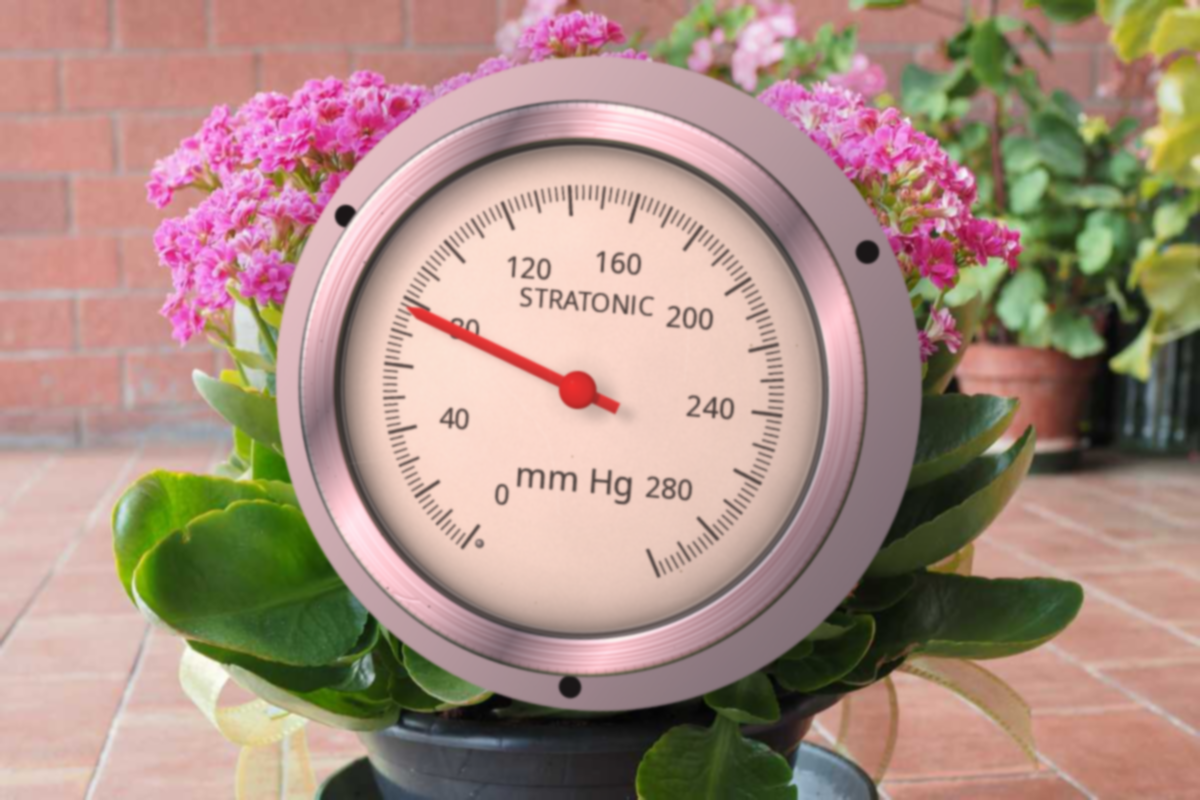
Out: 78 mmHg
